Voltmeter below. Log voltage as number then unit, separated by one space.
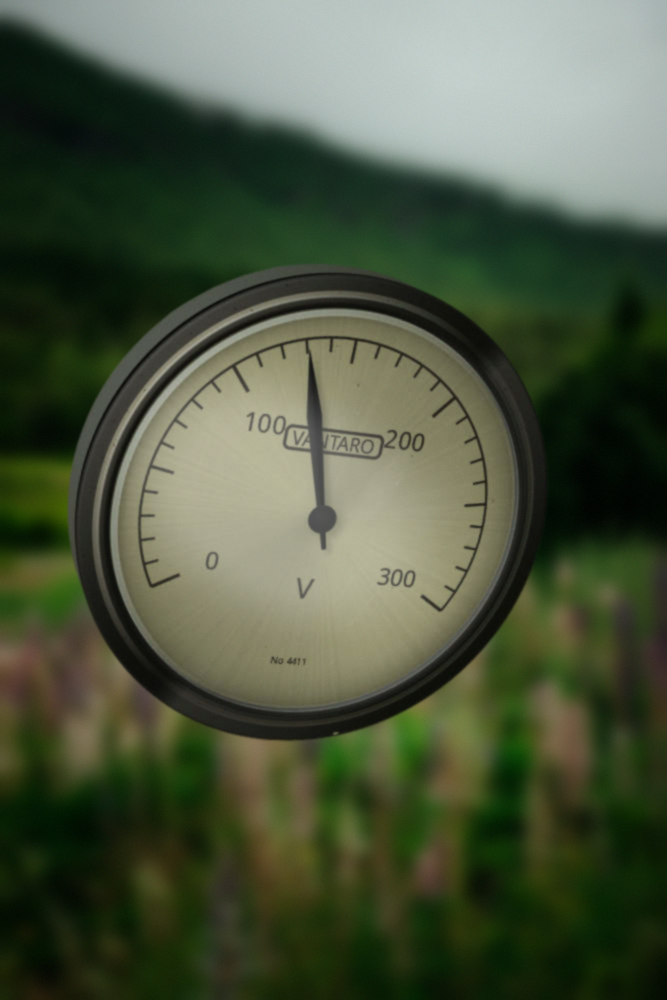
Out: 130 V
